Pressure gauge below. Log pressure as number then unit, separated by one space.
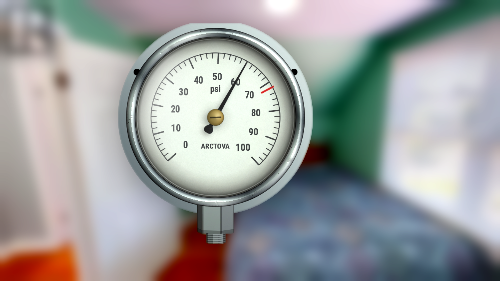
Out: 60 psi
